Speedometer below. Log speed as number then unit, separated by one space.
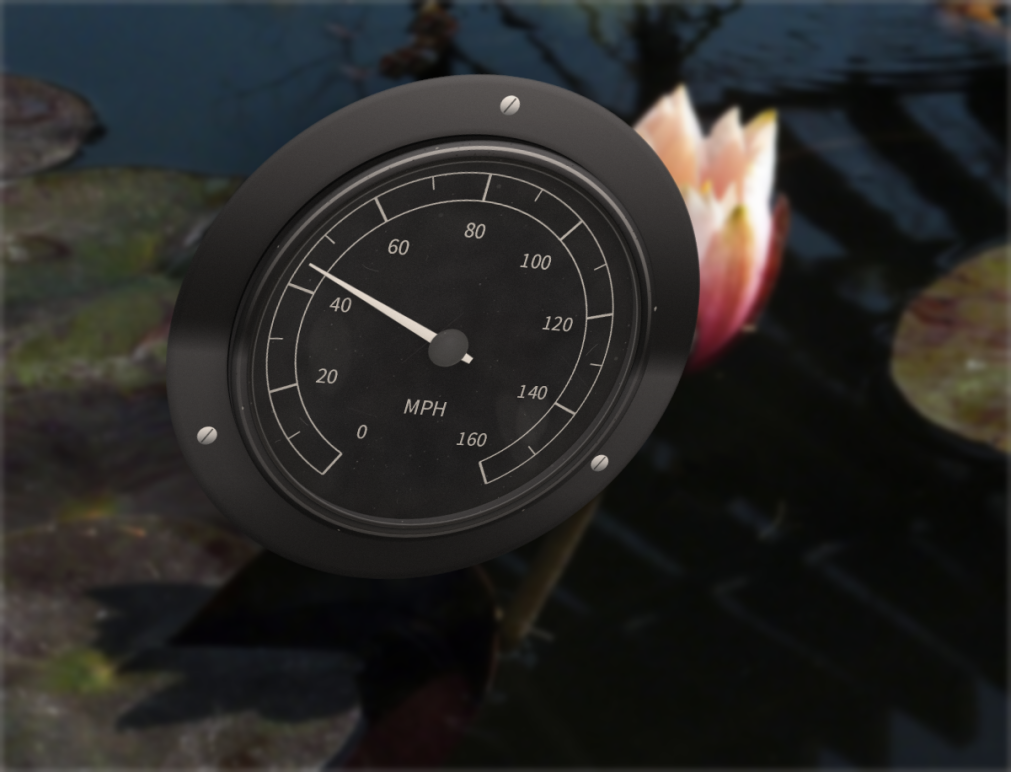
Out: 45 mph
